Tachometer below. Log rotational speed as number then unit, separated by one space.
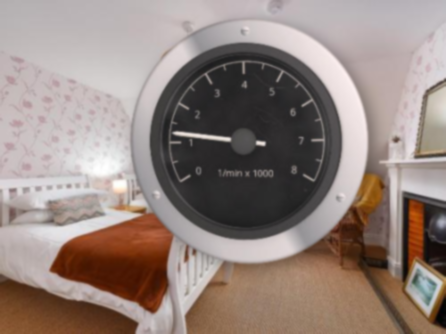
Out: 1250 rpm
